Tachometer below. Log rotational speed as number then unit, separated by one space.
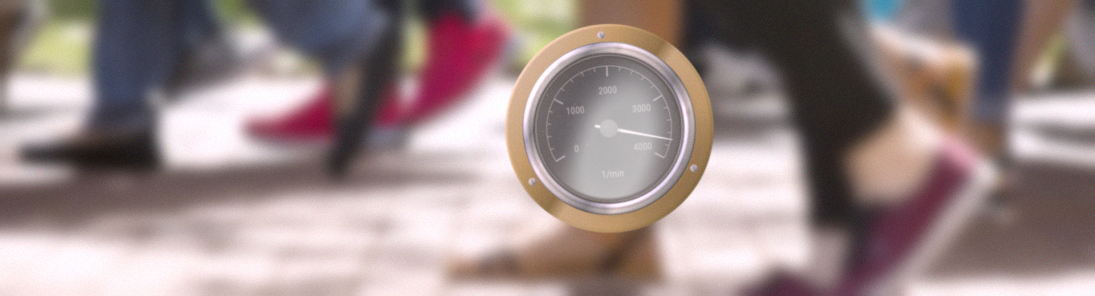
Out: 3700 rpm
